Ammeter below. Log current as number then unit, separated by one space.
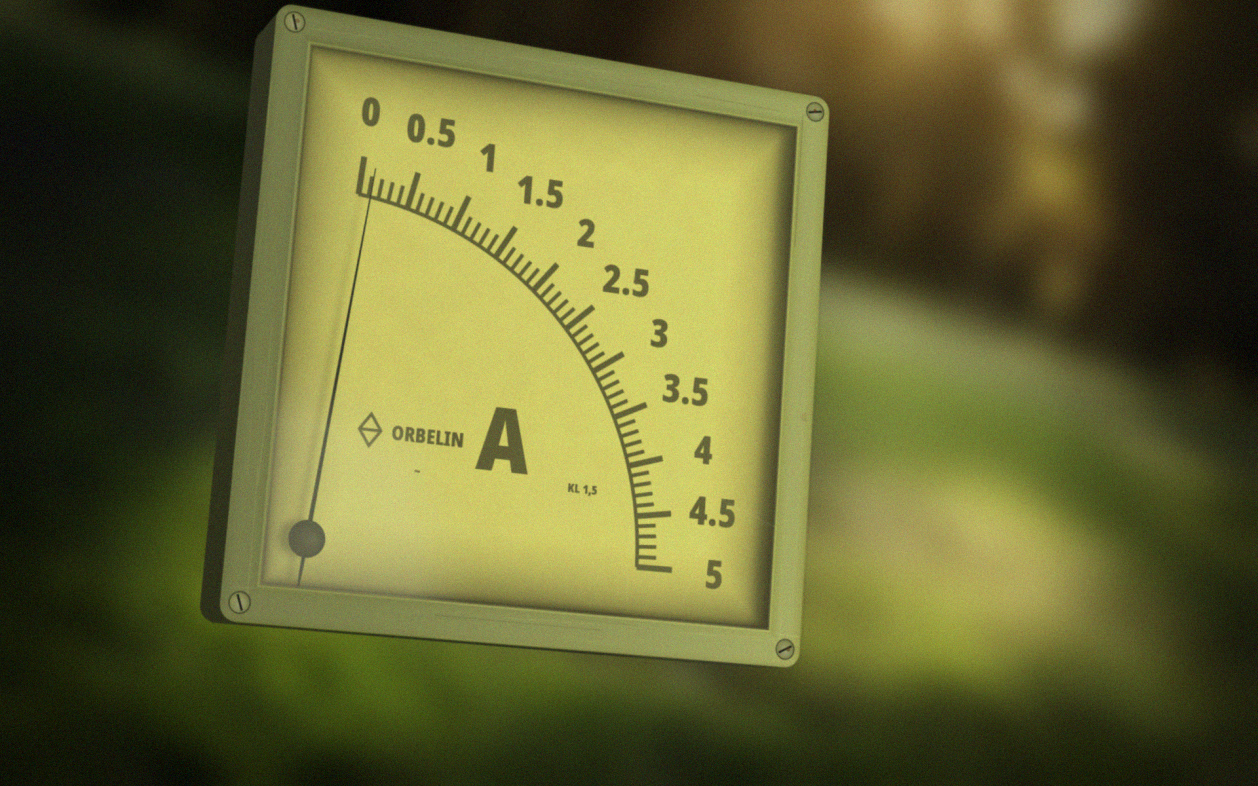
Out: 0.1 A
